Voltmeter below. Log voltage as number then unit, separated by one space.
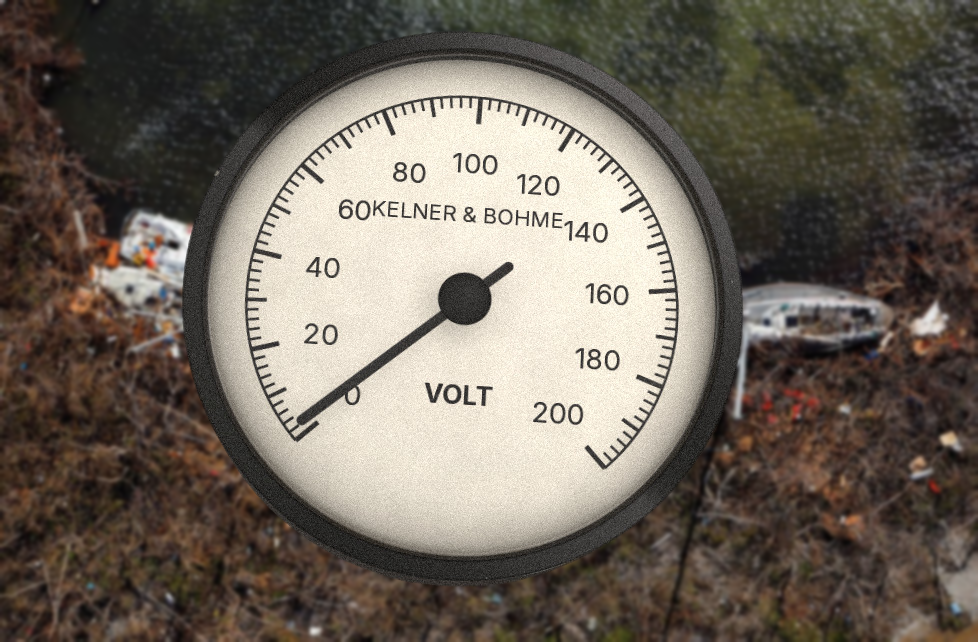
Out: 2 V
